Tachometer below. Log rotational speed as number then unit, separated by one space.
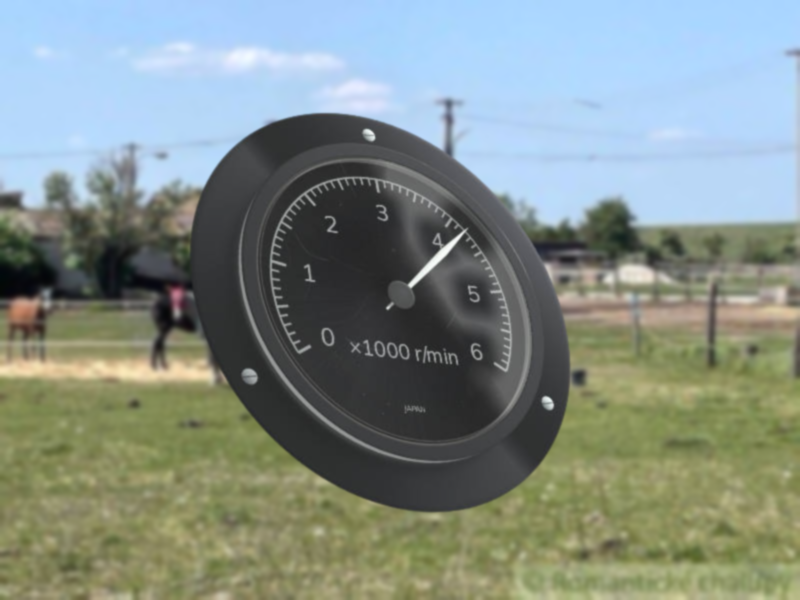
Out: 4200 rpm
